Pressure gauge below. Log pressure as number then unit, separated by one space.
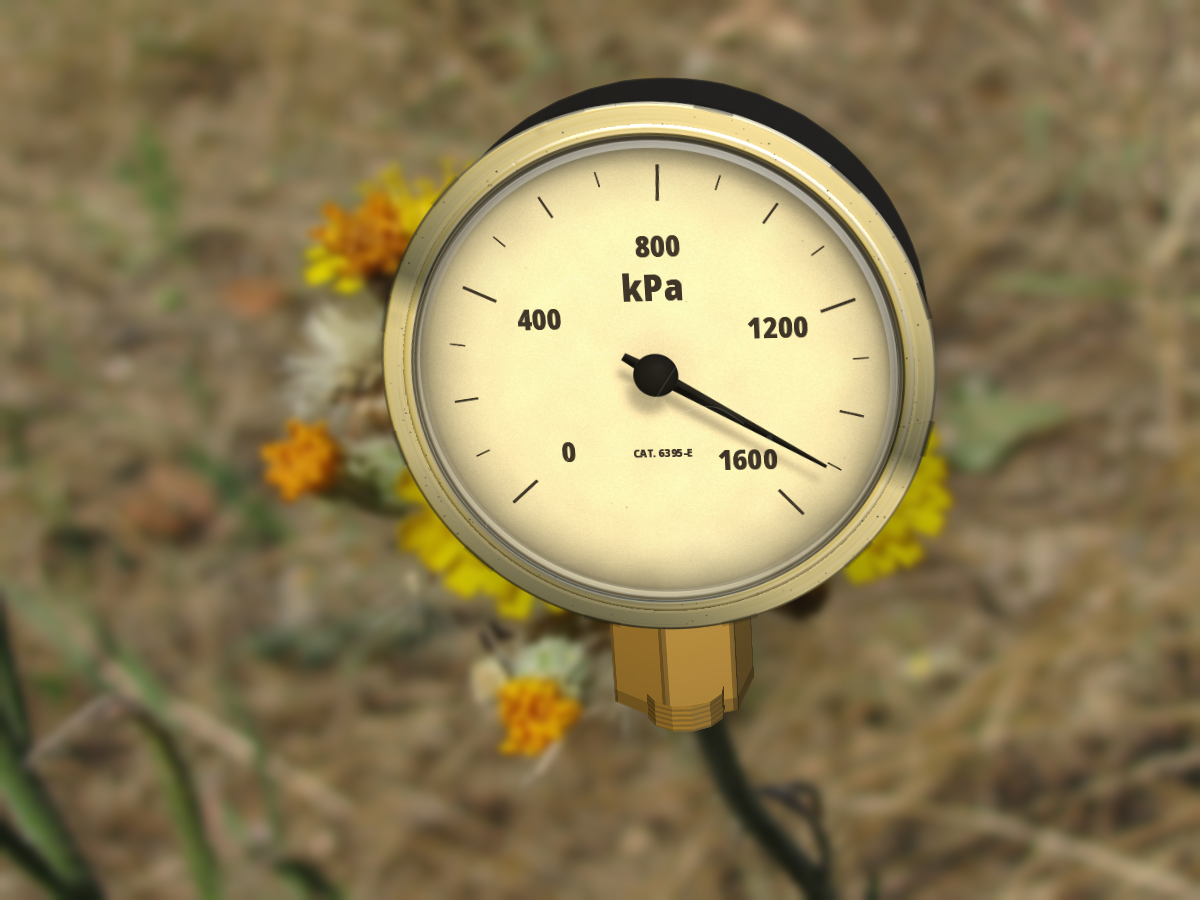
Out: 1500 kPa
